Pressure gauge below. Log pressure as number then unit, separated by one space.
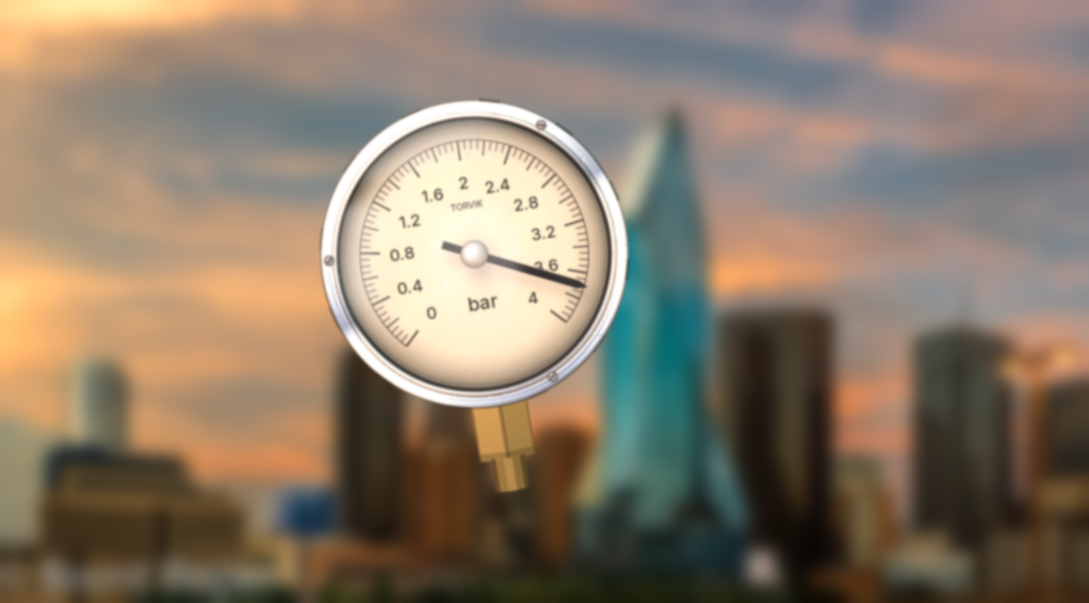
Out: 3.7 bar
